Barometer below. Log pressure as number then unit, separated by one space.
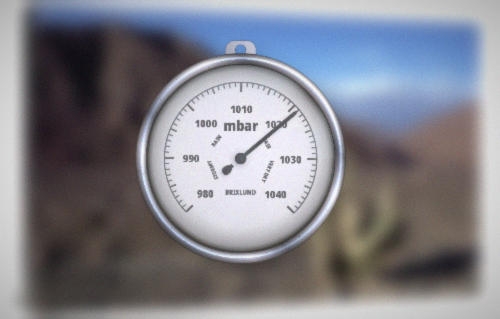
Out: 1021 mbar
